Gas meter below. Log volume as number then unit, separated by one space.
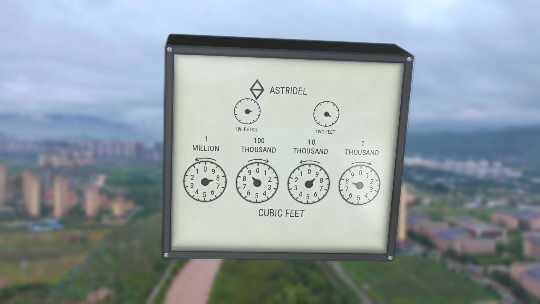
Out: 788800 ft³
